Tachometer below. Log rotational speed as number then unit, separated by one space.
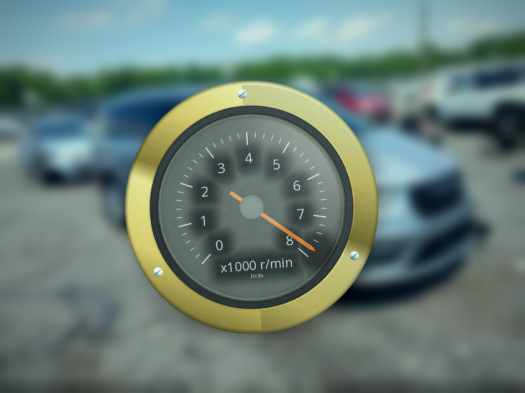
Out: 7800 rpm
